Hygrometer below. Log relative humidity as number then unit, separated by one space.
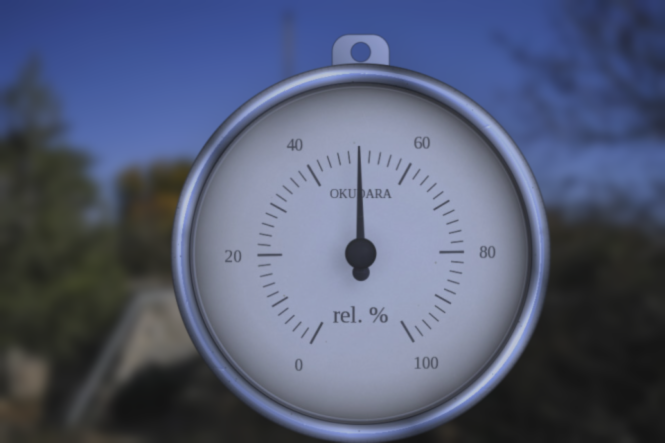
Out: 50 %
